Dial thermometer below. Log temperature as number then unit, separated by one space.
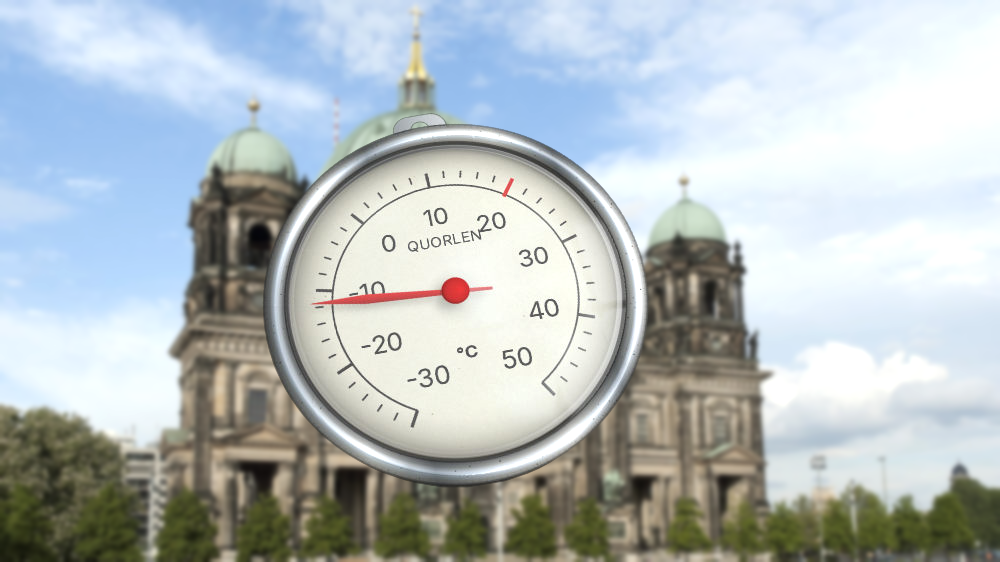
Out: -12 °C
